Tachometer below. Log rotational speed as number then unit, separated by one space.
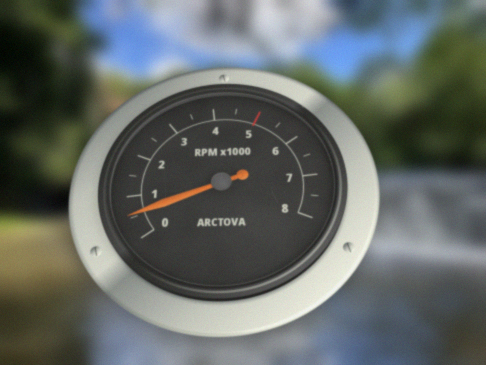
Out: 500 rpm
